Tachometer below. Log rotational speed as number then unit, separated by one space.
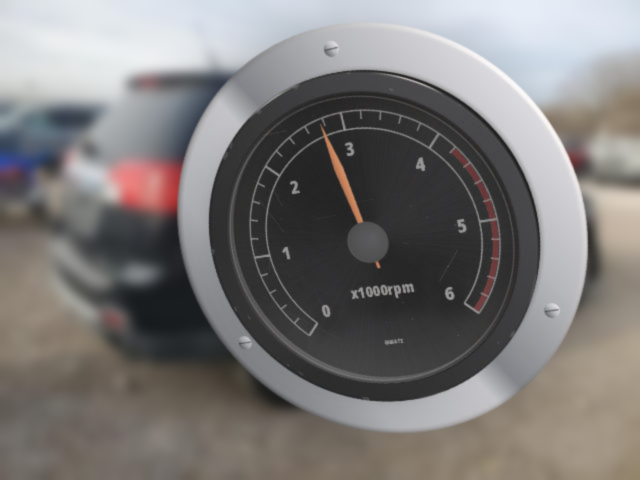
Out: 2800 rpm
